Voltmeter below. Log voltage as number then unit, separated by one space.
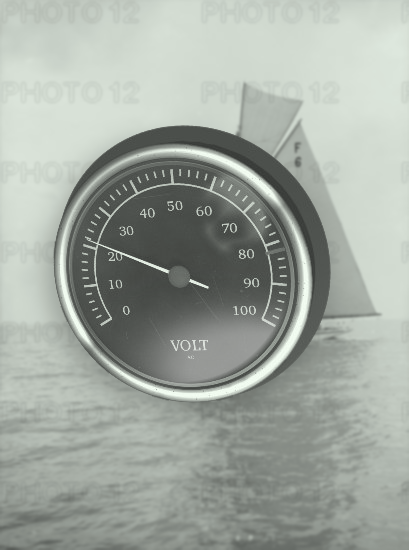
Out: 22 V
